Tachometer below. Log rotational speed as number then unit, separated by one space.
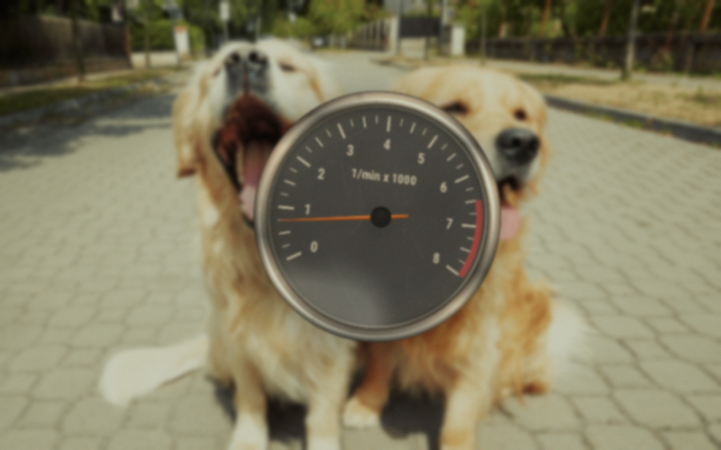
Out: 750 rpm
